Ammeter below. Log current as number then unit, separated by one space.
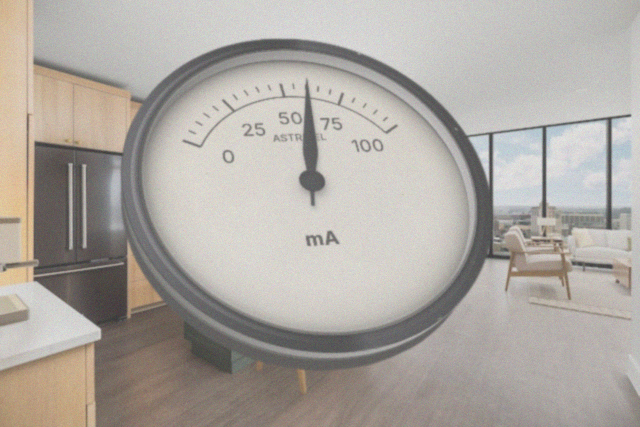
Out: 60 mA
